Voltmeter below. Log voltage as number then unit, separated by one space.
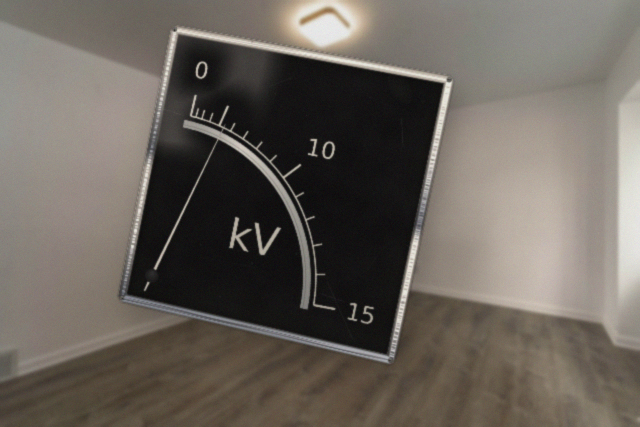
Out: 5.5 kV
